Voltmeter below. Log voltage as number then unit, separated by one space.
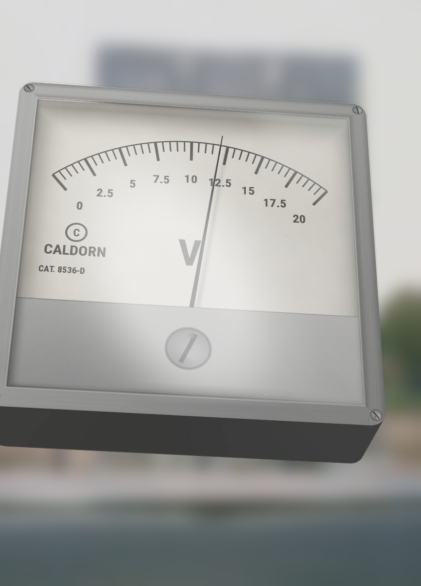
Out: 12 V
